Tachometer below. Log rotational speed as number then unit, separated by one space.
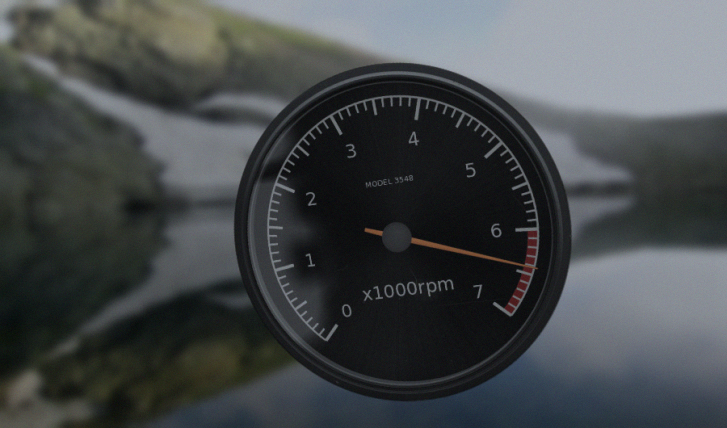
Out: 6400 rpm
